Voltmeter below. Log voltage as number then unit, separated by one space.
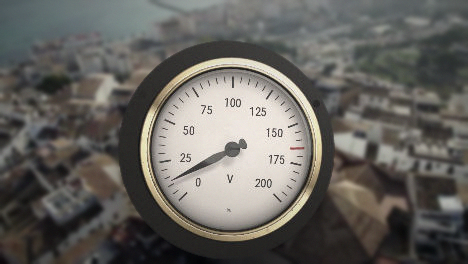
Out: 12.5 V
